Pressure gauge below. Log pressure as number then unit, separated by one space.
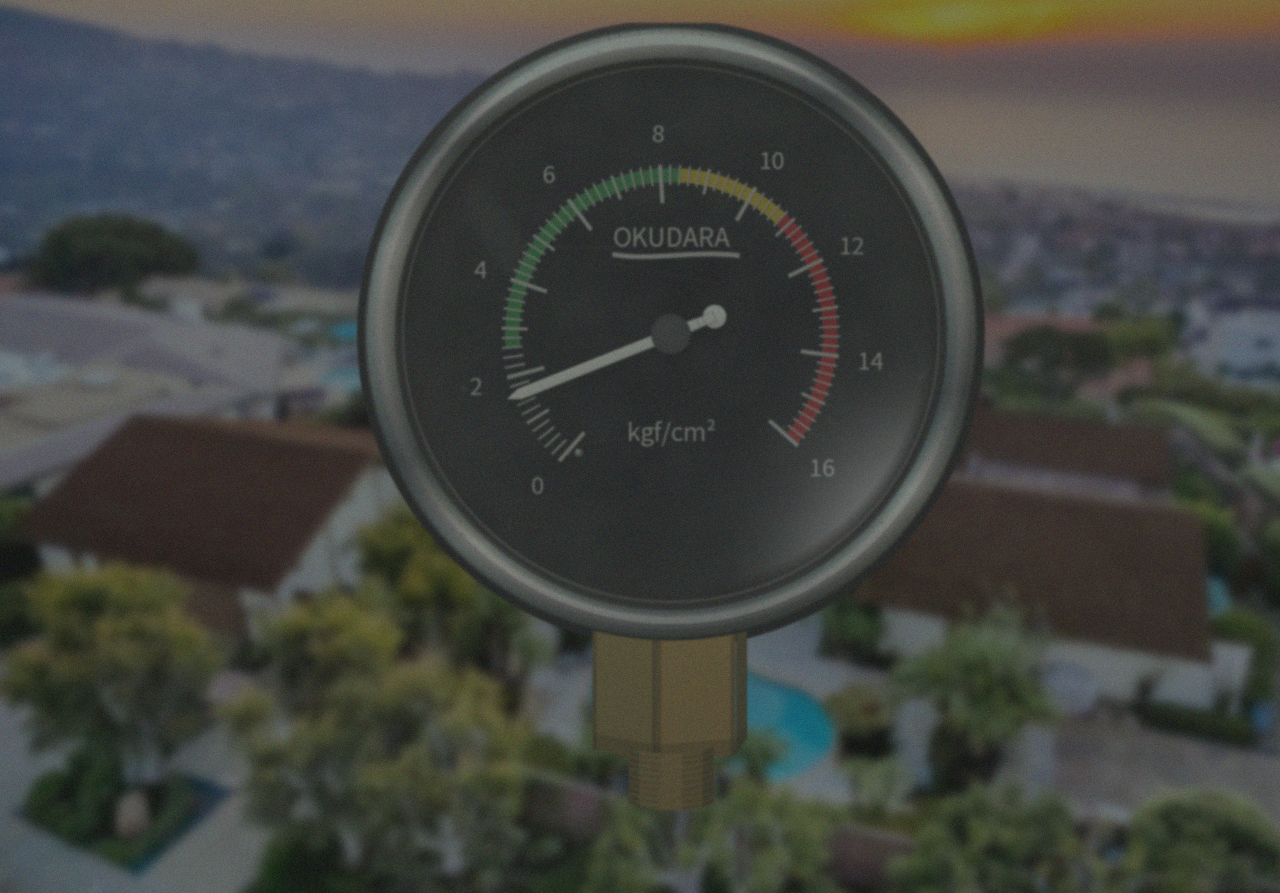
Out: 1.6 kg/cm²
